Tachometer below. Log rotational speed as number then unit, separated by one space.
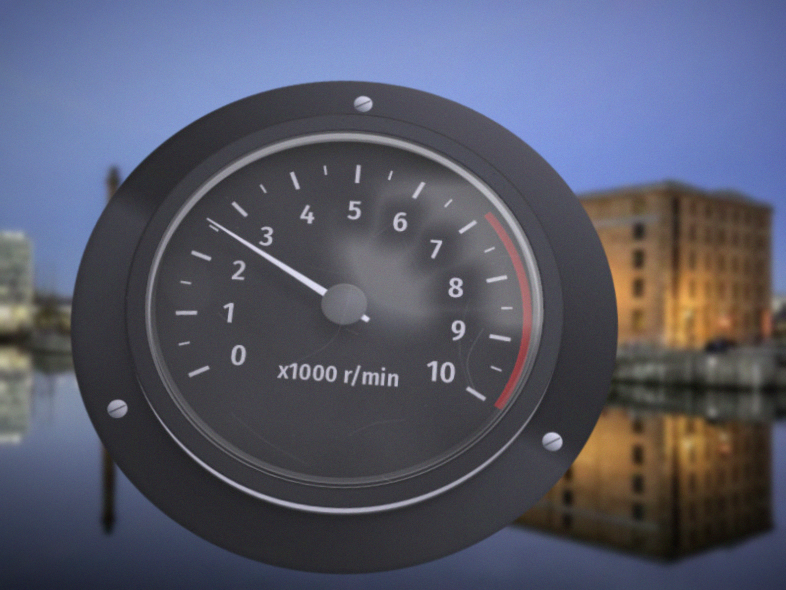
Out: 2500 rpm
